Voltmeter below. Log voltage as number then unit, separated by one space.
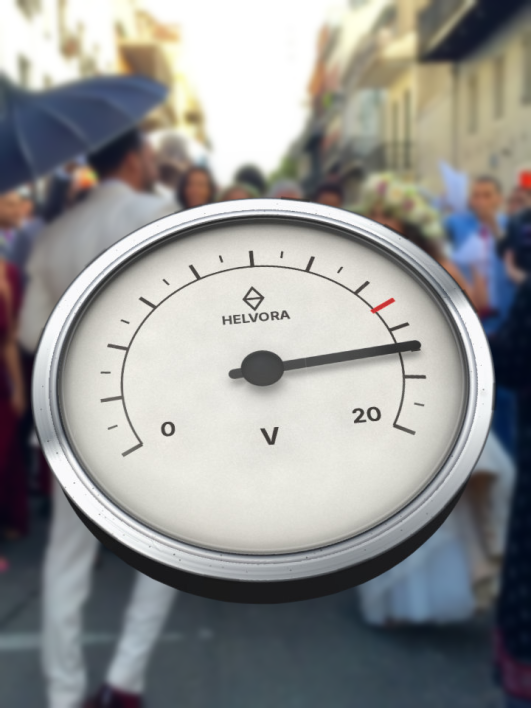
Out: 17 V
